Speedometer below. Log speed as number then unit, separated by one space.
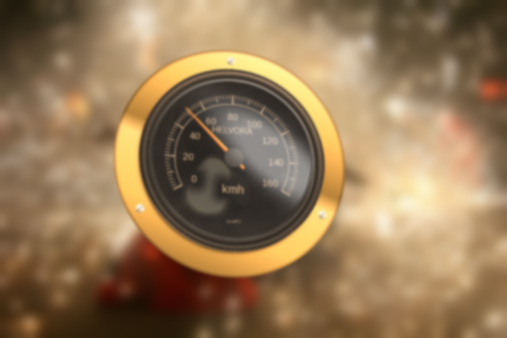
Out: 50 km/h
